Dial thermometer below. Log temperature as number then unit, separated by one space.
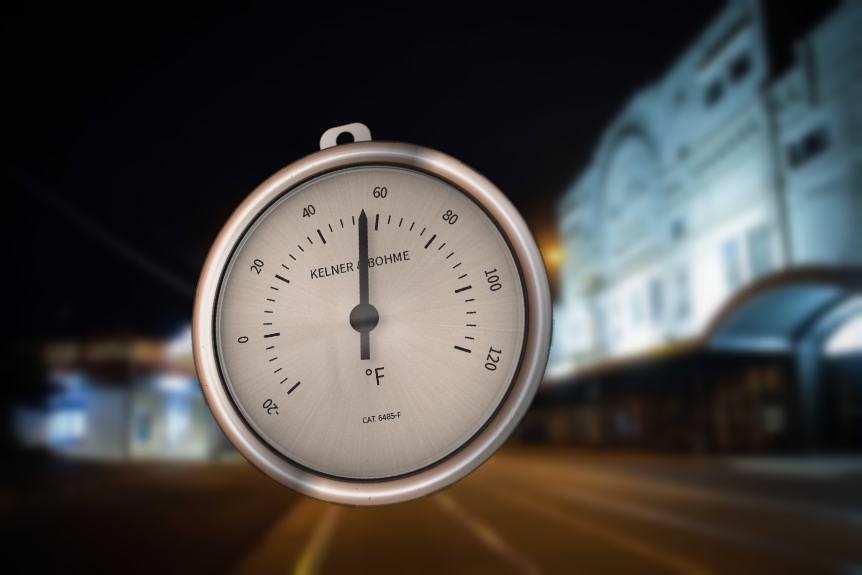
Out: 56 °F
